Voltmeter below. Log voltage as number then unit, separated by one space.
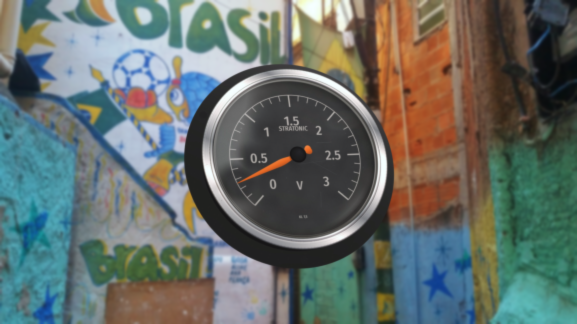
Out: 0.25 V
